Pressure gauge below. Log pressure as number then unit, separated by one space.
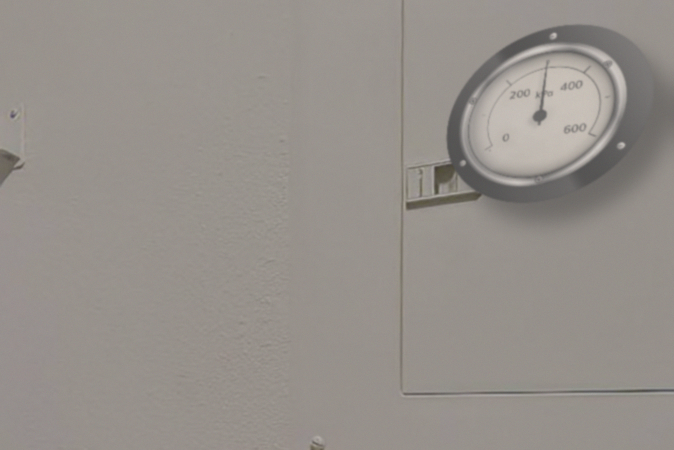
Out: 300 kPa
